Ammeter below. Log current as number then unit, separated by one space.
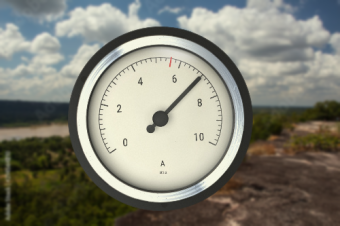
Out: 7 A
